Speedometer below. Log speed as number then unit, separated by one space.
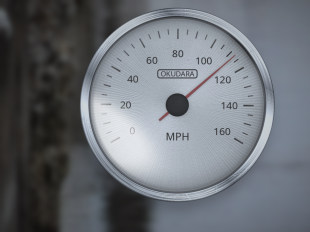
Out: 112.5 mph
